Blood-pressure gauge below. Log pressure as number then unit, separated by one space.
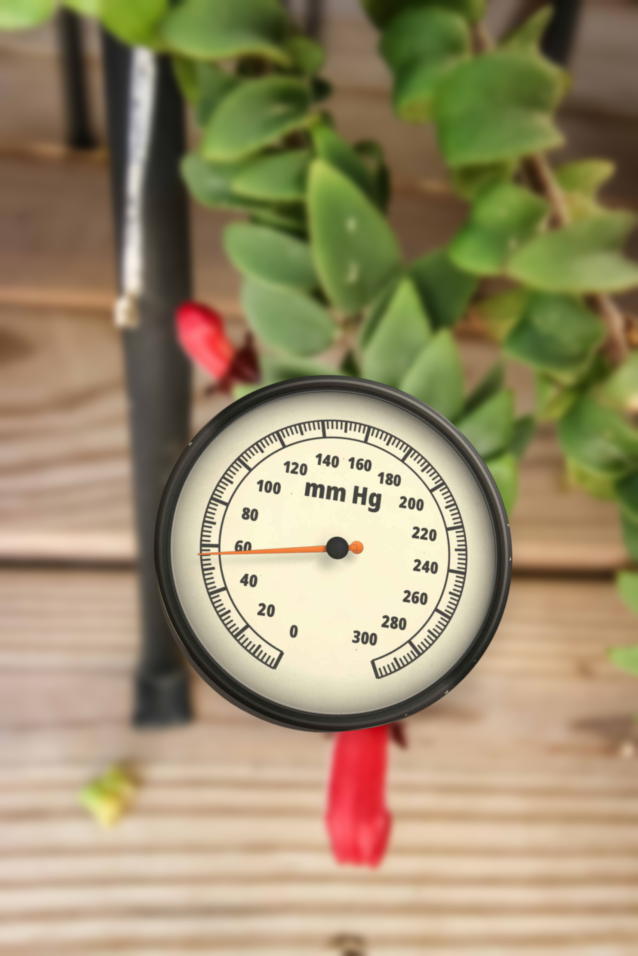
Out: 56 mmHg
